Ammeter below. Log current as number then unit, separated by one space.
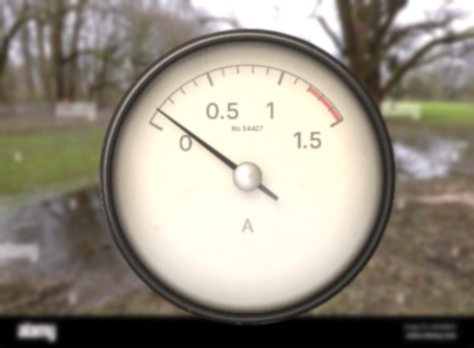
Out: 0.1 A
